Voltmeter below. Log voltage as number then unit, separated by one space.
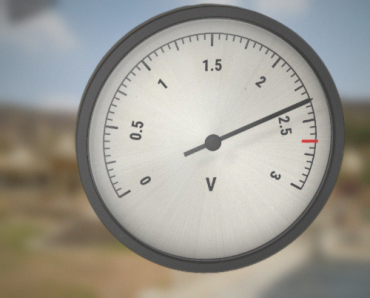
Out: 2.35 V
